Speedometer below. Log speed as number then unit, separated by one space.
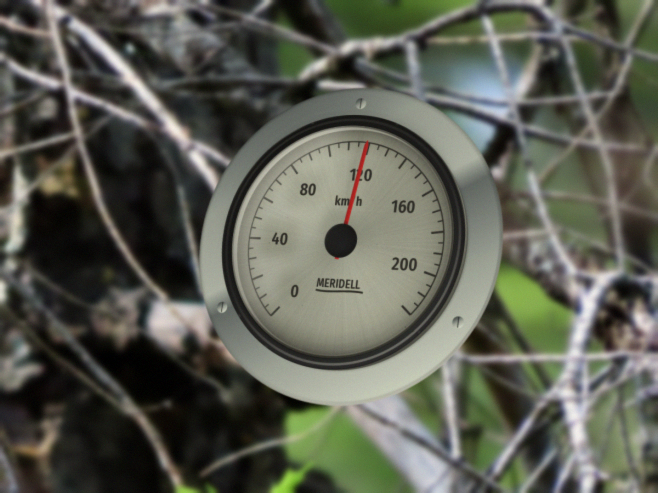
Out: 120 km/h
